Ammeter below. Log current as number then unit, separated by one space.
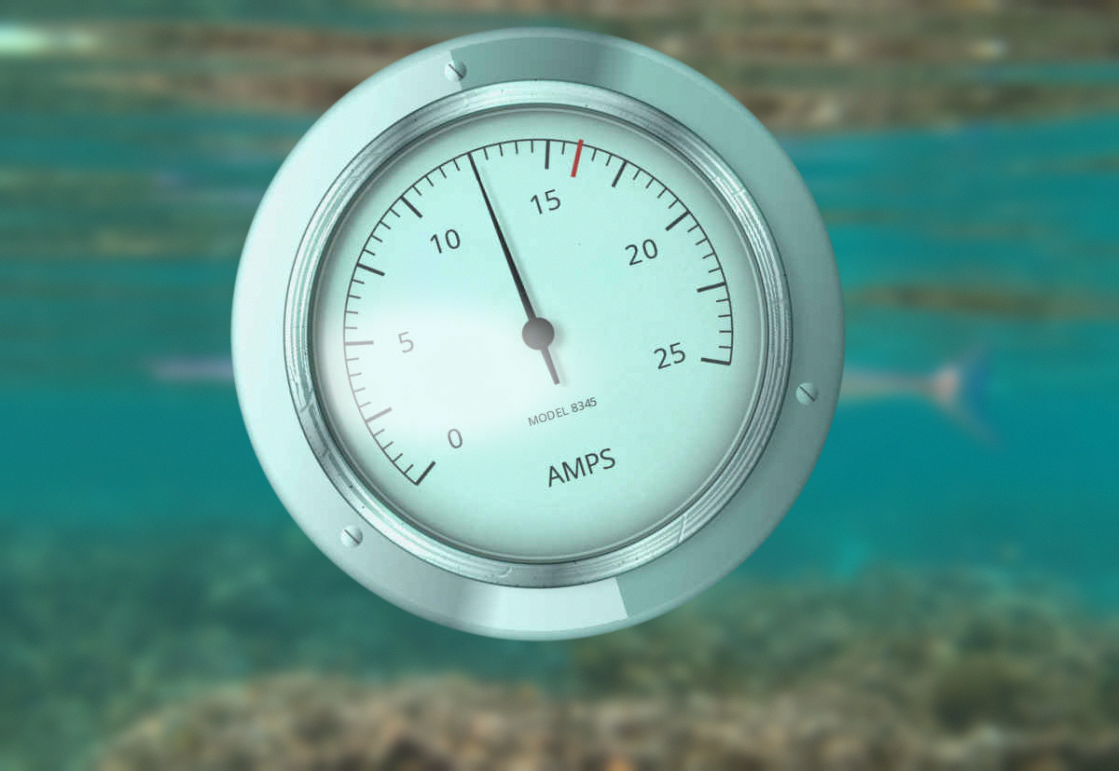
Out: 12.5 A
